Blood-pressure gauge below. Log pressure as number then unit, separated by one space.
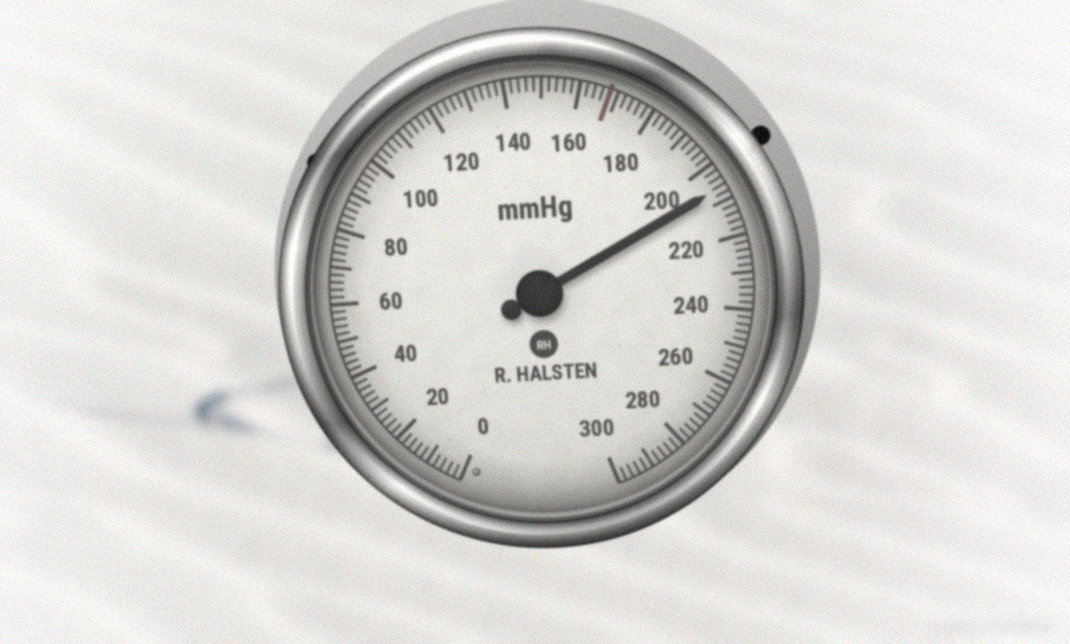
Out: 206 mmHg
